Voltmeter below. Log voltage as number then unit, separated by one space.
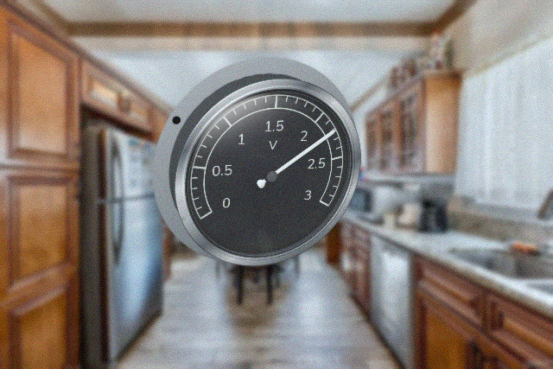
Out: 2.2 V
